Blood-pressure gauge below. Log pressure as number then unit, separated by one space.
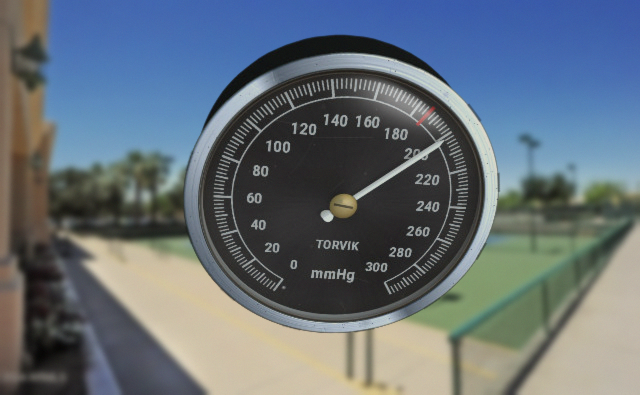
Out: 200 mmHg
